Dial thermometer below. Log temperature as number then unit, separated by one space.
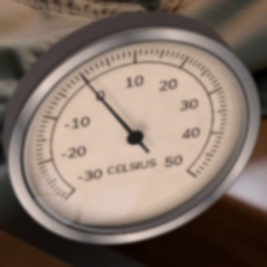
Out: 0 °C
